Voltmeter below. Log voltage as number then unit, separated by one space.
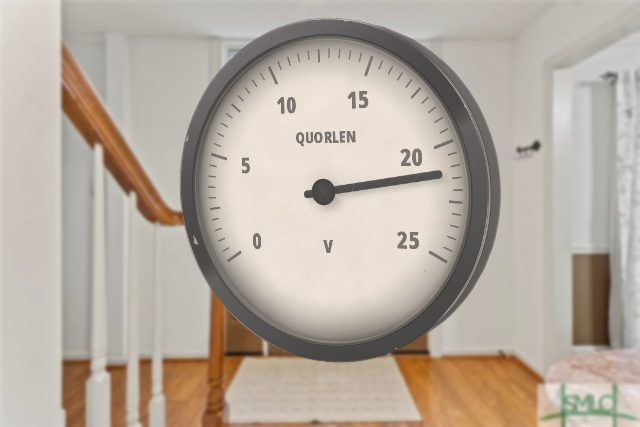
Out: 21.25 V
